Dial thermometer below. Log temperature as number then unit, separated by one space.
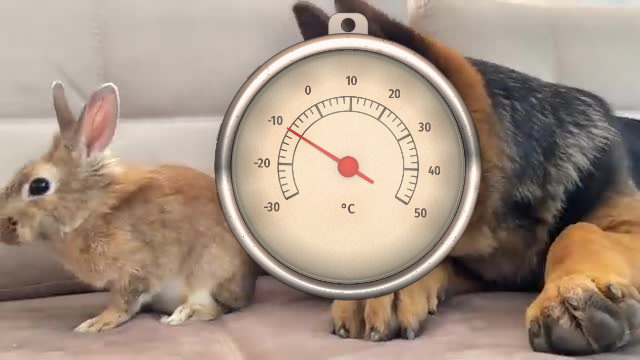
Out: -10 °C
